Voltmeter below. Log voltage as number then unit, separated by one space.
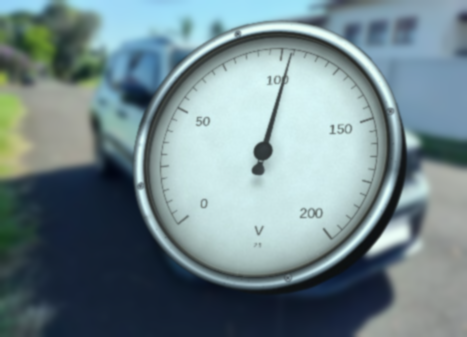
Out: 105 V
